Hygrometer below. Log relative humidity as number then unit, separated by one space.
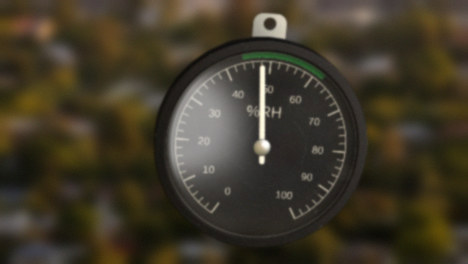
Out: 48 %
